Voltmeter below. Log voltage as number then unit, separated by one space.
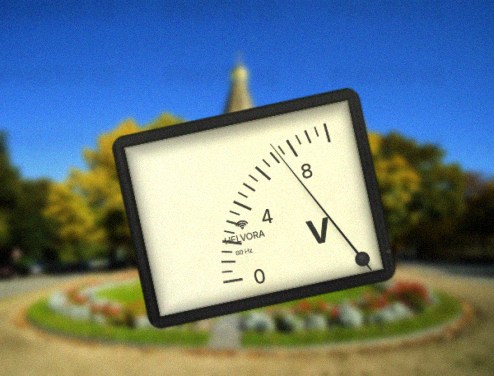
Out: 7.25 V
